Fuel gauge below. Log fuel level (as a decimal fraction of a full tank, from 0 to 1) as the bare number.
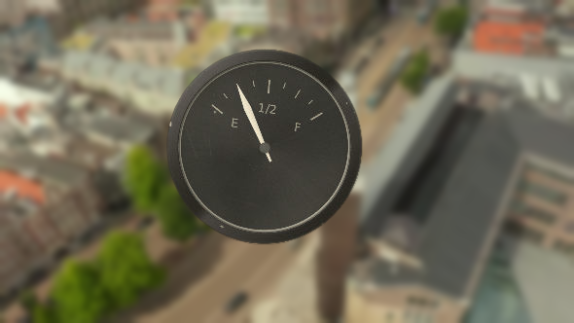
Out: 0.25
